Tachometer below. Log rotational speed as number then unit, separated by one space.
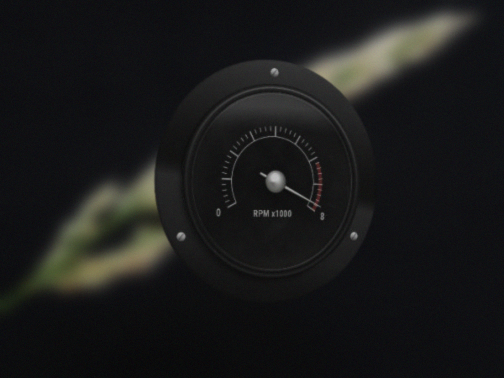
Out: 7800 rpm
